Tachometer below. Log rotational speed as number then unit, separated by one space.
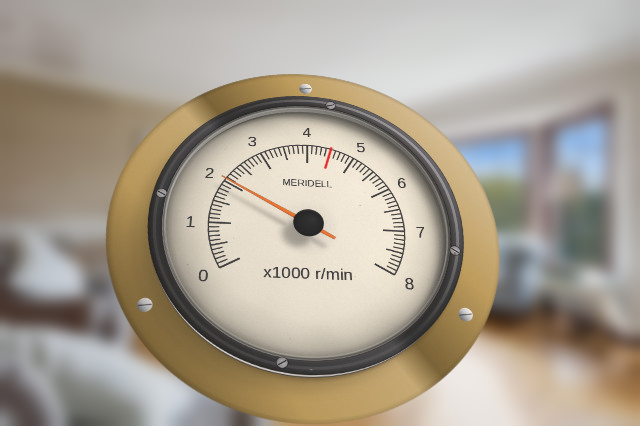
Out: 2000 rpm
